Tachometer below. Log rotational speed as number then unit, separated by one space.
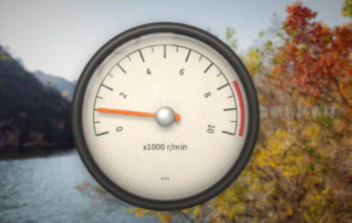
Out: 1000 rpm
